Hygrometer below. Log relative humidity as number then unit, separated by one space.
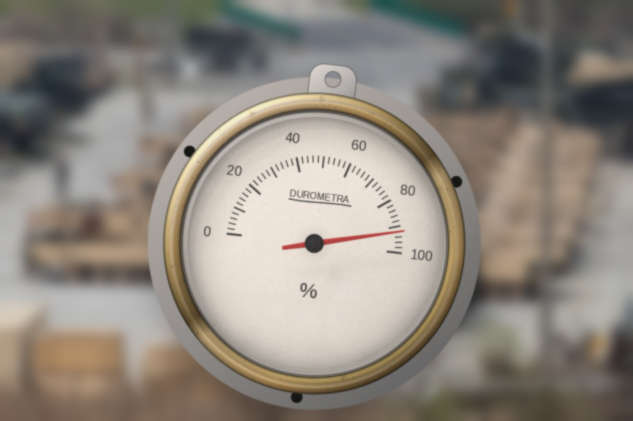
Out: 92 %
